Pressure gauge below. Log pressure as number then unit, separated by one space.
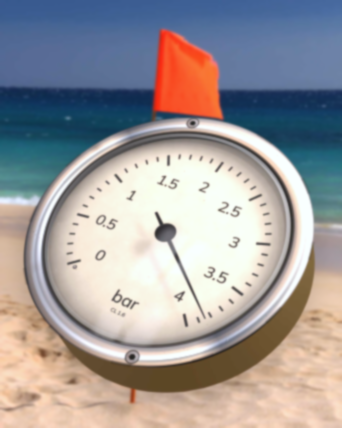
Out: 3.85 bar
